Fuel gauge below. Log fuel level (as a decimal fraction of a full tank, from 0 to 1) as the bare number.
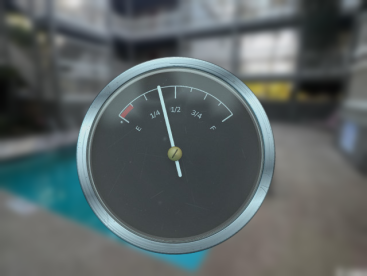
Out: 0.375
